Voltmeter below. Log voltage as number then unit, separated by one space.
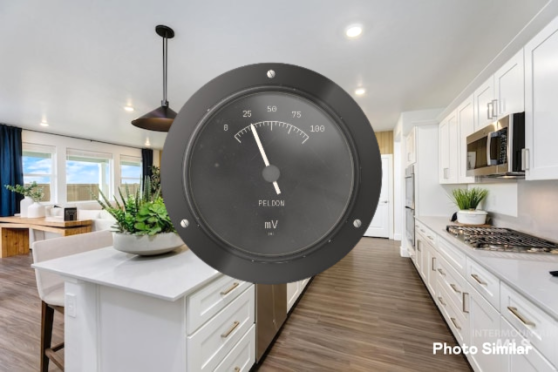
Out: 25 mV
